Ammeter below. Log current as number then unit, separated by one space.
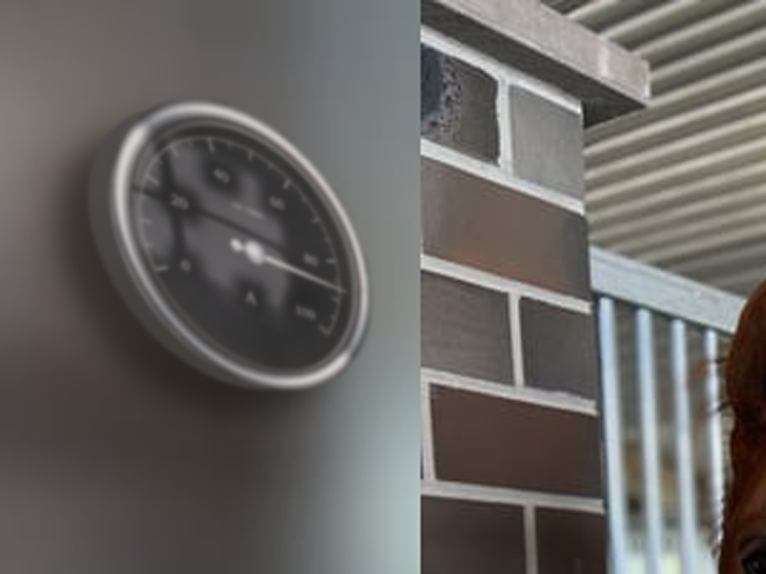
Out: 87.5 A
